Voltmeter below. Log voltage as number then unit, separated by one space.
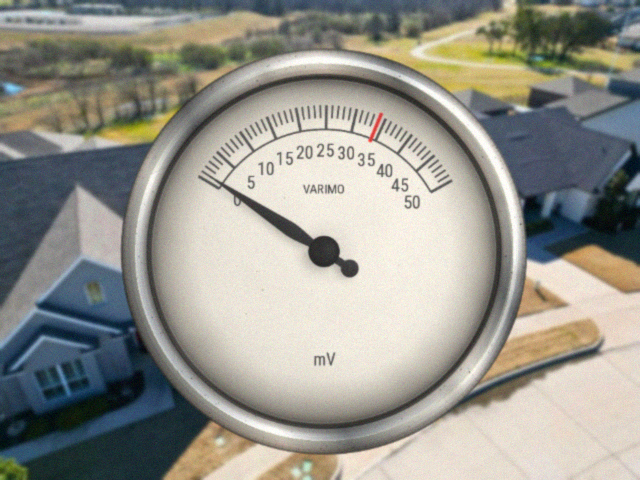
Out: 1 mV
